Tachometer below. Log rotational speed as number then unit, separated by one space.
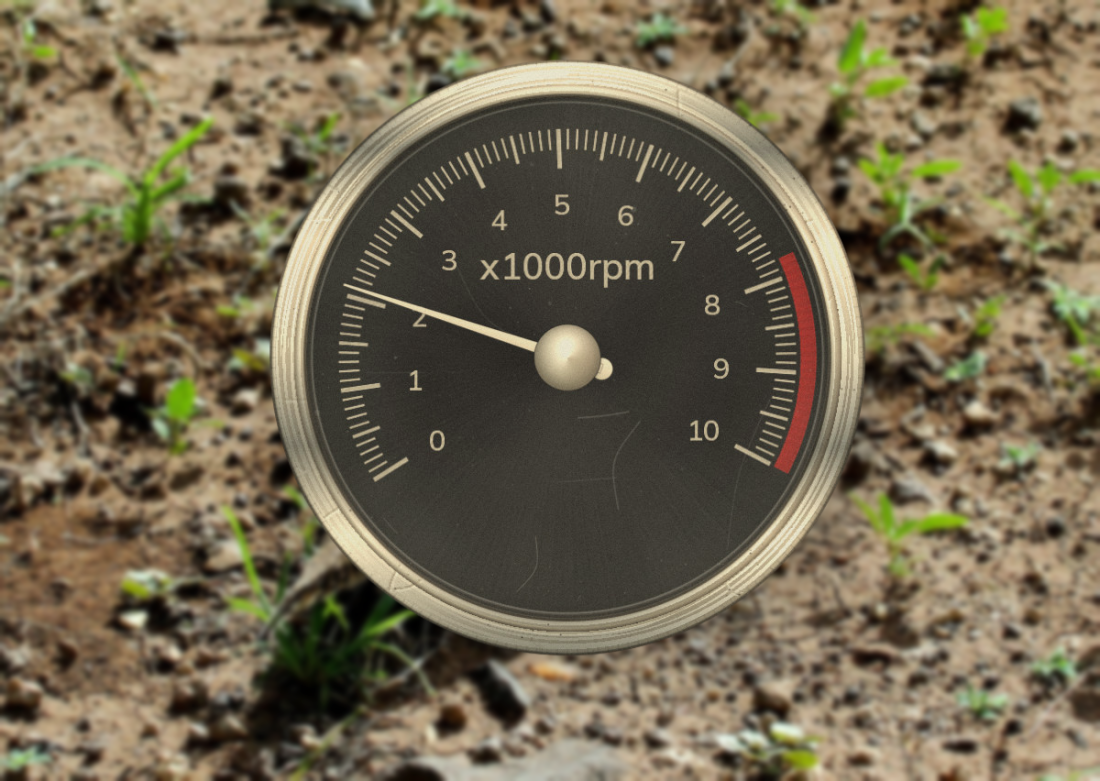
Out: 2100 rpm
